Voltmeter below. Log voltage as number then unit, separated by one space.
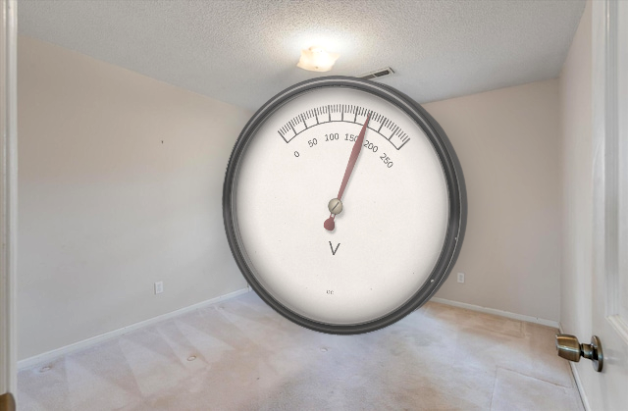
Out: 175 V
